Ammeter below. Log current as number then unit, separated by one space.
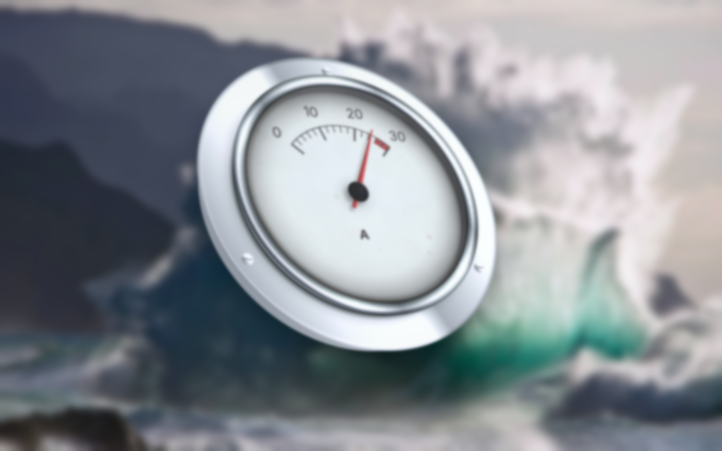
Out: 24 A
